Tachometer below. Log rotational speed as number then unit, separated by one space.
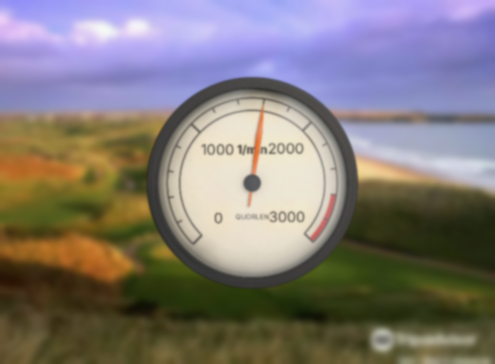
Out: 1600 rpm
